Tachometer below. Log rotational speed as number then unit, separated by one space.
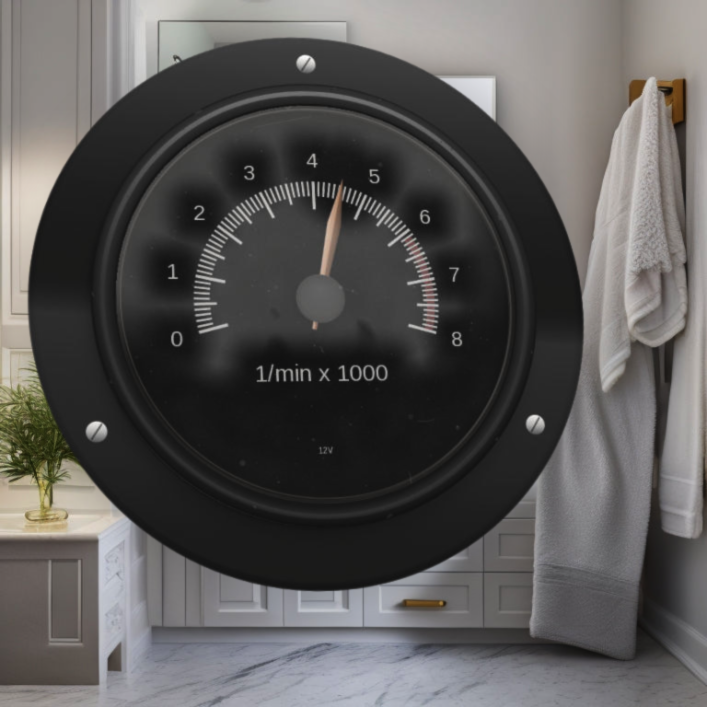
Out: 4500 rpm
